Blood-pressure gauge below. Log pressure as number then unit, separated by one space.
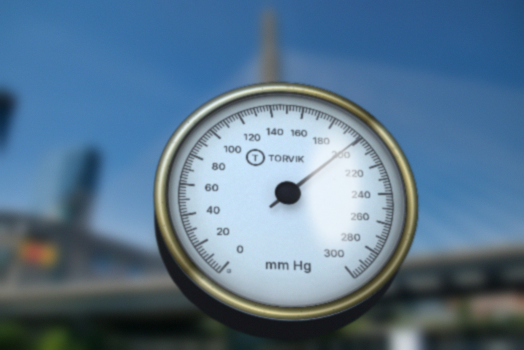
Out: 200 mmHg
